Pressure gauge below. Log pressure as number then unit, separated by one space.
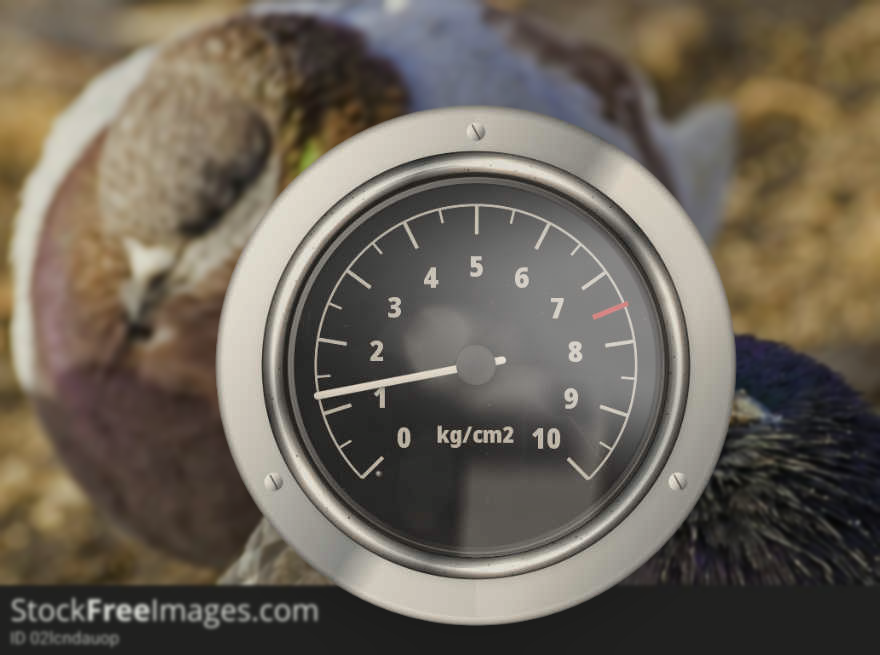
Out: 1.25 kg/cm²
